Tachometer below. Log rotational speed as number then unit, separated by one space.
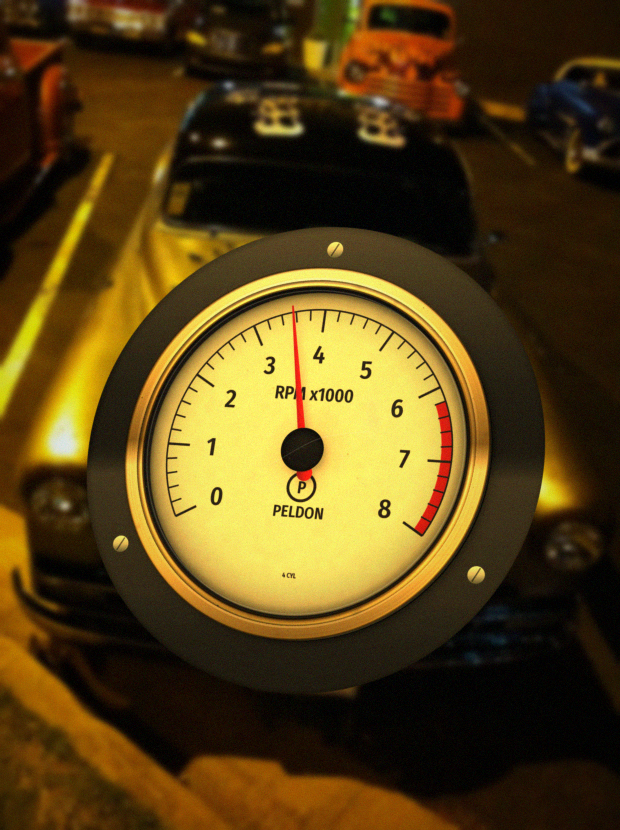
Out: 3600 rpm
